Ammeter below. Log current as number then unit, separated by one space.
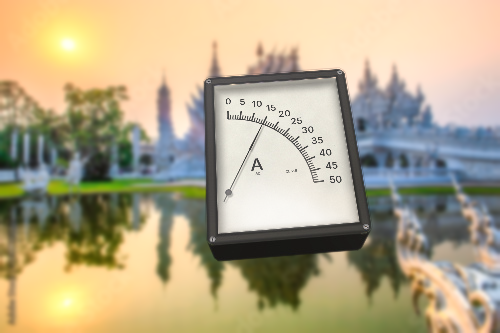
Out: 15 A
